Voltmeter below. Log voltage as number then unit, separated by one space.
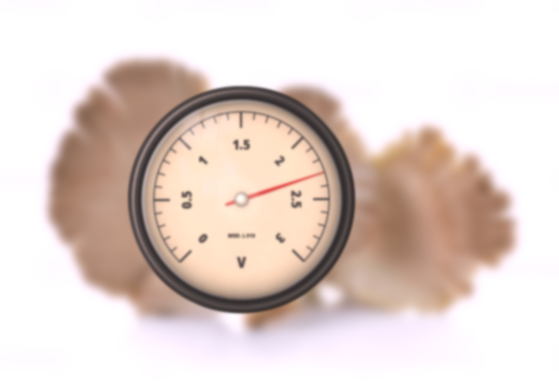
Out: 2.3 V
